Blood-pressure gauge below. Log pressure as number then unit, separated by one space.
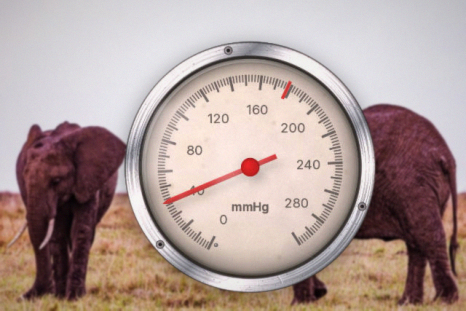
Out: 40 mmHg
